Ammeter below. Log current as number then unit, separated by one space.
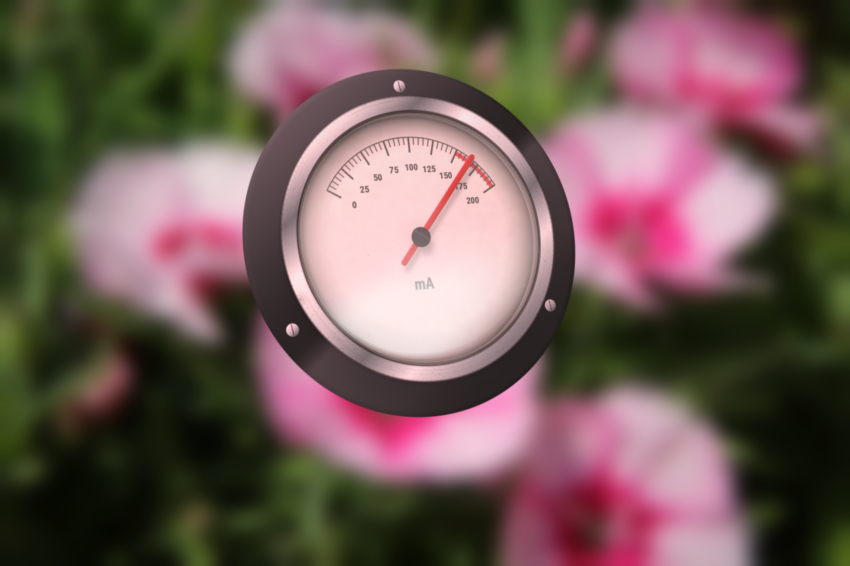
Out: 165 mA
